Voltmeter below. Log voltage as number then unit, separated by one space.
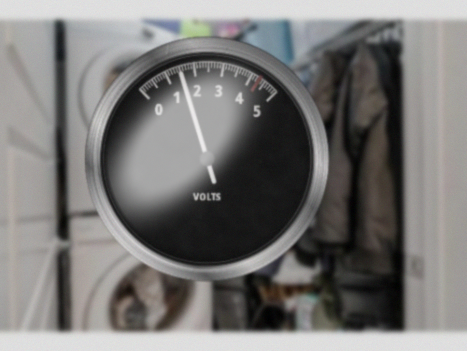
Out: 1.5 V
